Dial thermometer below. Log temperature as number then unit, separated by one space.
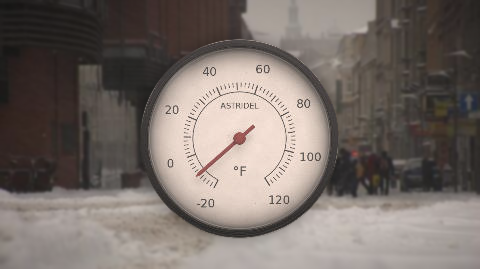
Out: -10 °F
